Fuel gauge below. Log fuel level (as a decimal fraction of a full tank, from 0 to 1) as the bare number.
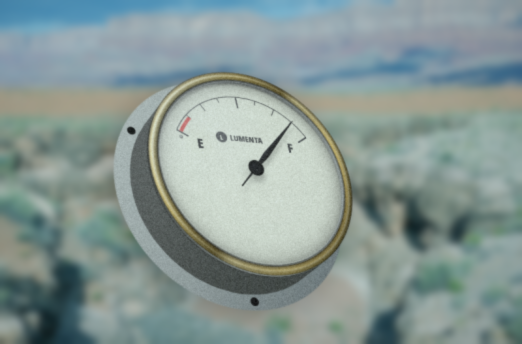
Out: 0.875
